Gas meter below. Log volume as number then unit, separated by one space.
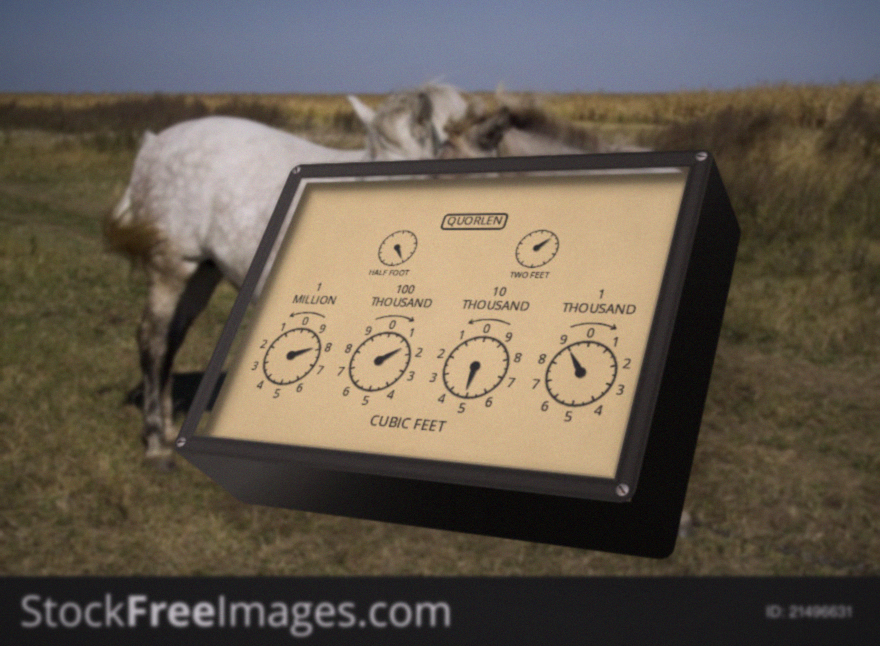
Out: 814900 ft³
